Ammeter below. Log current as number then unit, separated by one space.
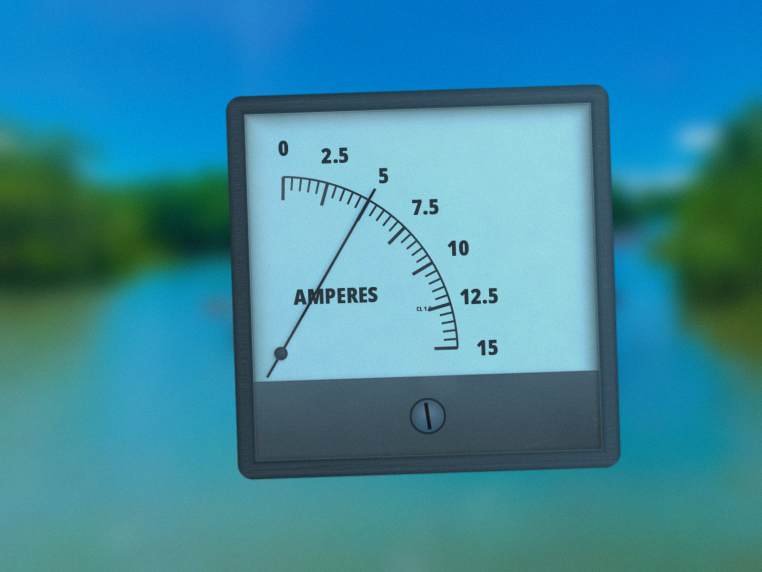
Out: 5 A
